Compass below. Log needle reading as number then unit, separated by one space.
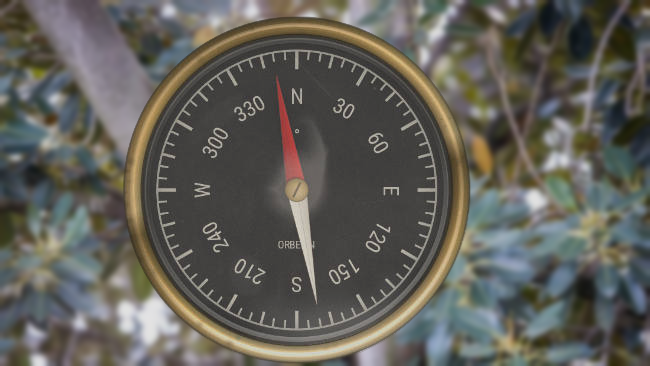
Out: 350 °
